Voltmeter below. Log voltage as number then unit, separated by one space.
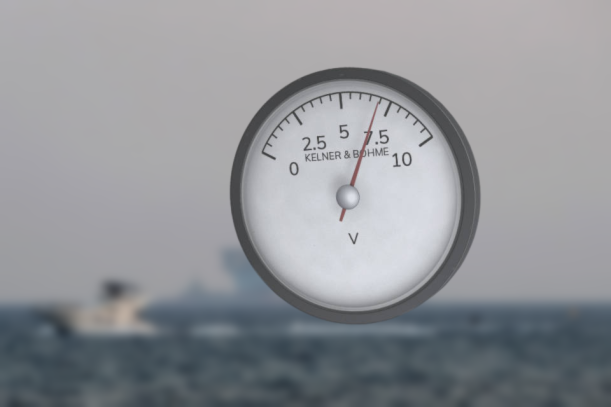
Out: 7 V
